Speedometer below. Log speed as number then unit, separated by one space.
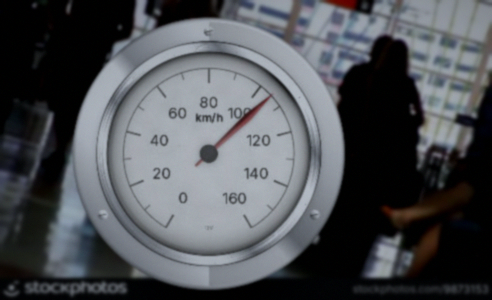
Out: 105 km/h
